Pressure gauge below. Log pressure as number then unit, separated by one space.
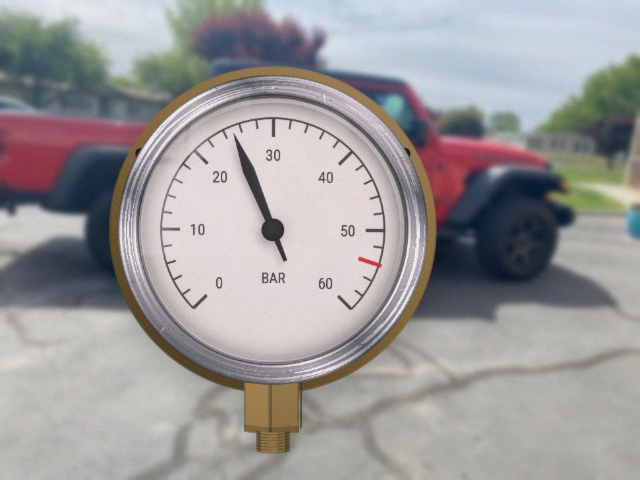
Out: 25 bar
